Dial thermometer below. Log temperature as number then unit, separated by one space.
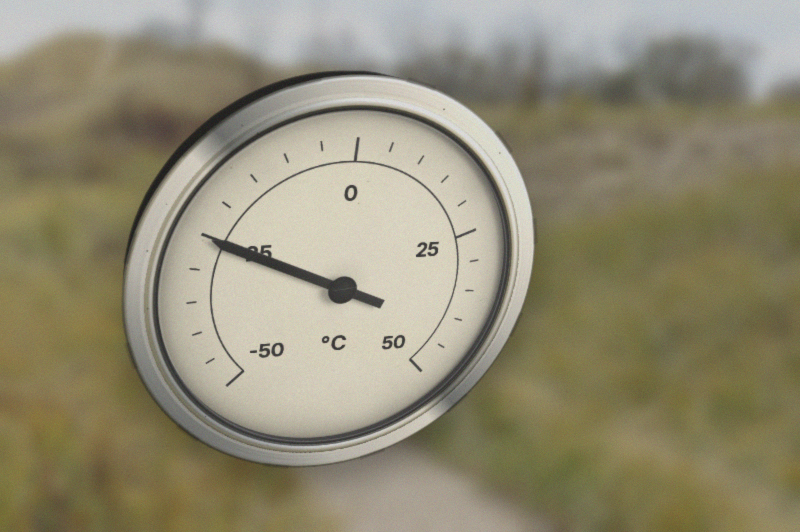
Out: -25 °C
